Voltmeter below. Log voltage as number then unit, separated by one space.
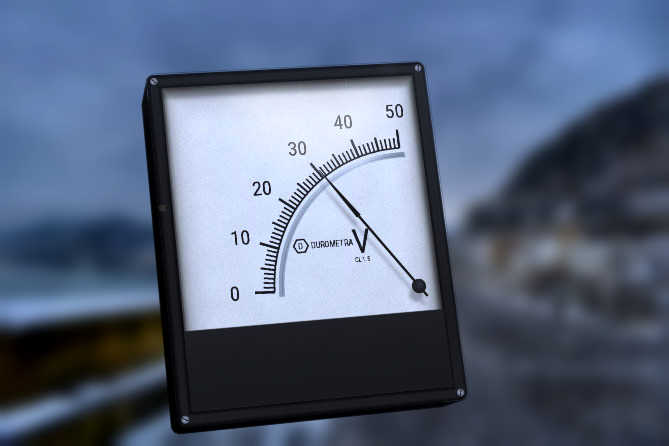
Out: 30 V
